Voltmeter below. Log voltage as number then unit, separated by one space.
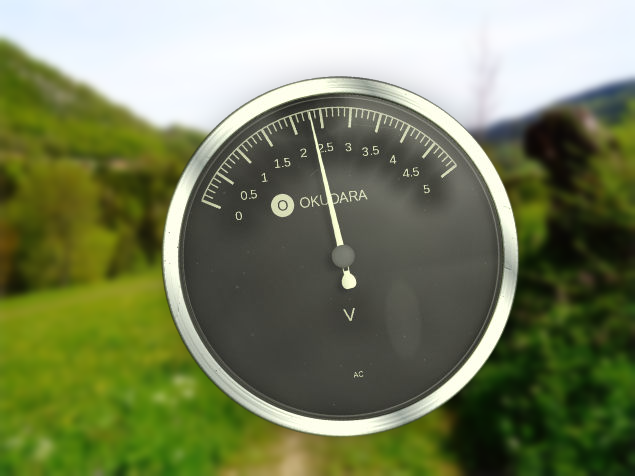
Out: 2.3 V
